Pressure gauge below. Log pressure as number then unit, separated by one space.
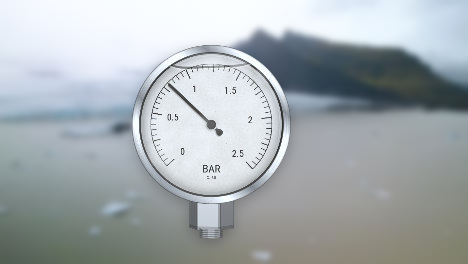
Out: 0.8 bar
